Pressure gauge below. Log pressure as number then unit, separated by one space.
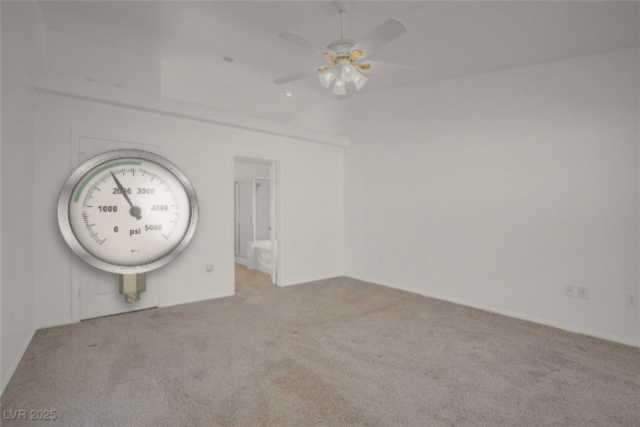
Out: 2000 psi
